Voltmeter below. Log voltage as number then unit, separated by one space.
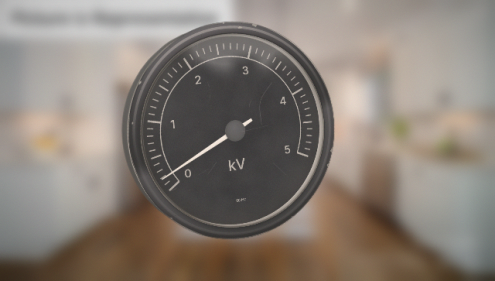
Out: 0.2 kV
